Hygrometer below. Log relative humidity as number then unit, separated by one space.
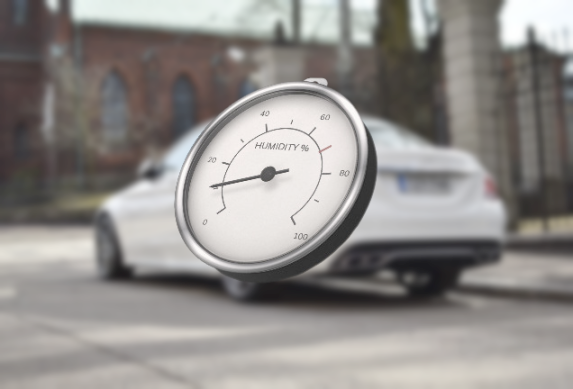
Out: 10 %
